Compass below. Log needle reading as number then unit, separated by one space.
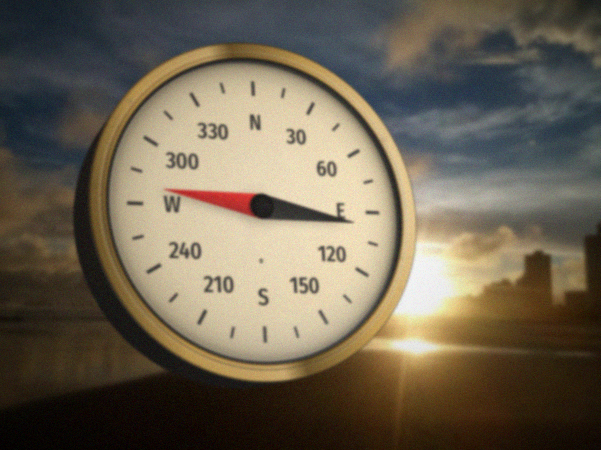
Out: 277.5 °
